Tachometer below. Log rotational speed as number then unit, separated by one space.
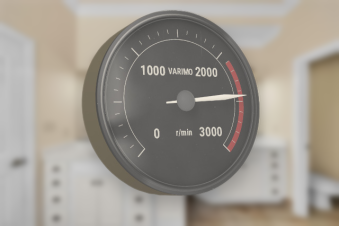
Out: 2450 rpm
